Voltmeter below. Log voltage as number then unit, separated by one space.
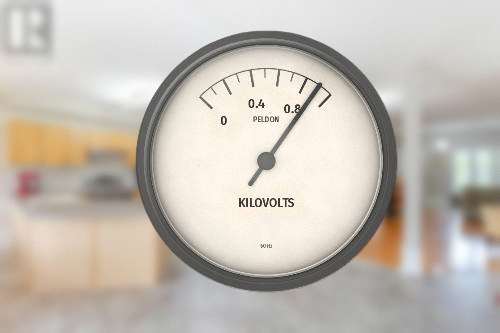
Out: 0.9 kV
